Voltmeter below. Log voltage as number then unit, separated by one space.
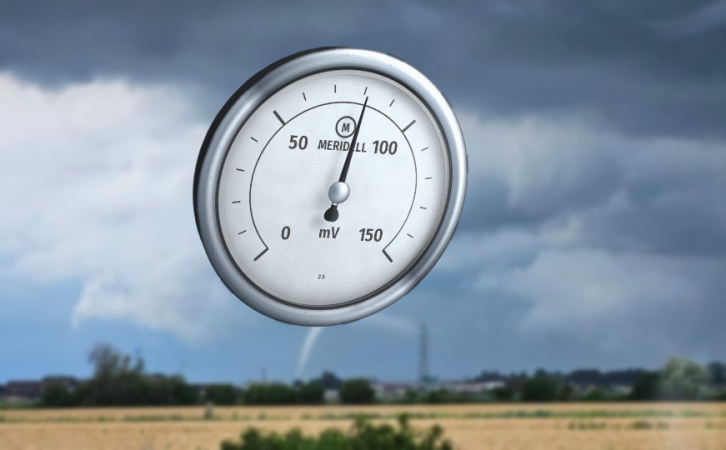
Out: 80 mV
